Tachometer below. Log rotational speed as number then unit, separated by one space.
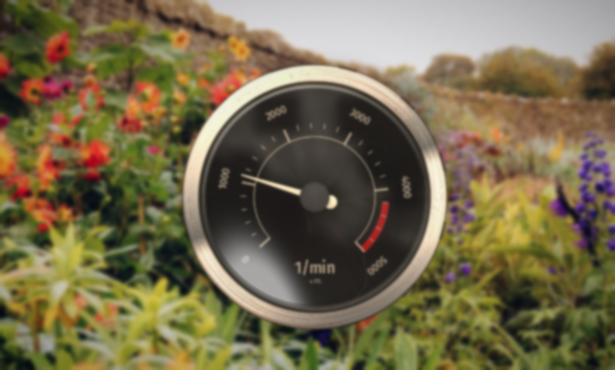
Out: 1100 rpm
